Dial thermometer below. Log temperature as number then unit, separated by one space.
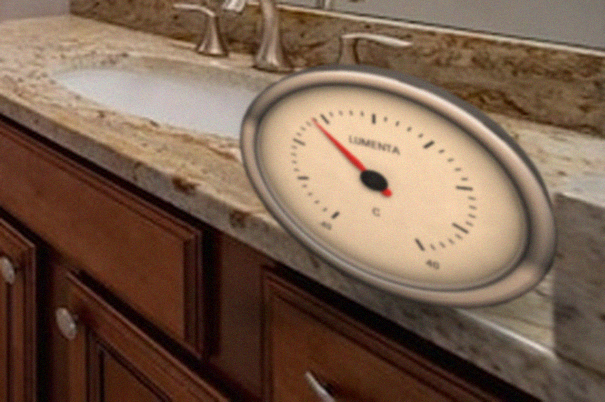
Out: -12 °C
